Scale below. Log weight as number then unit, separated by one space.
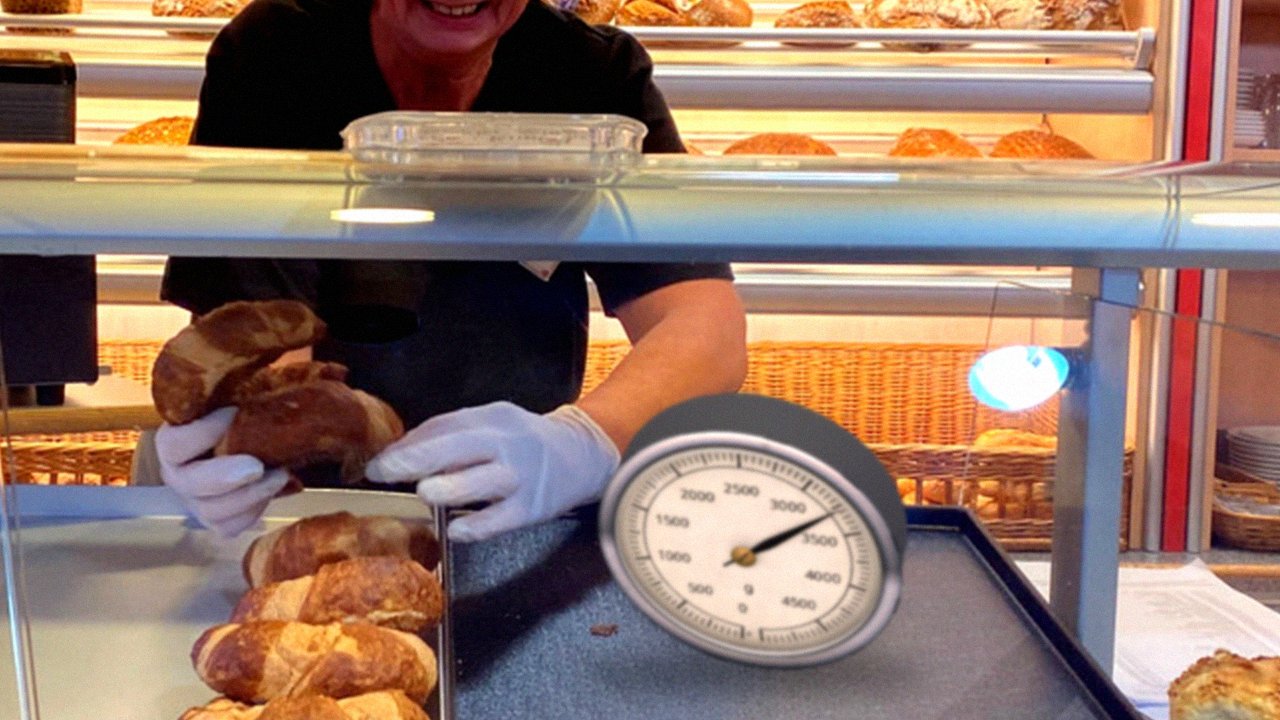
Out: 3250 g
